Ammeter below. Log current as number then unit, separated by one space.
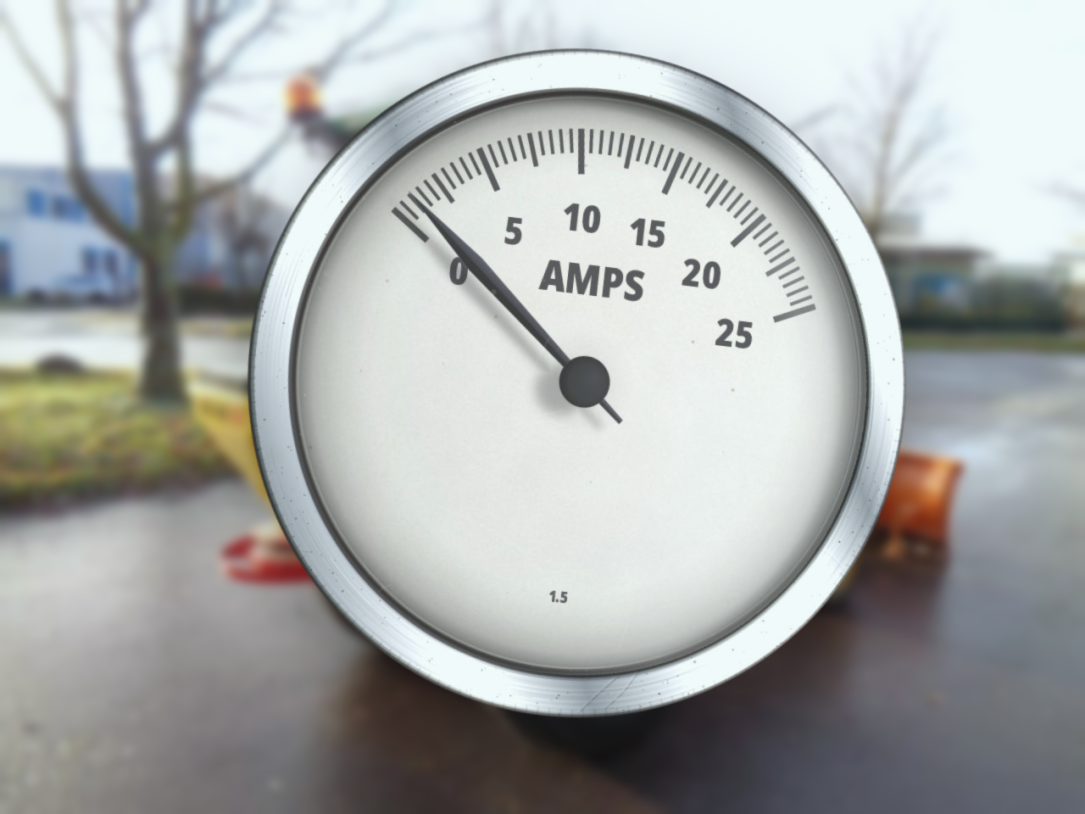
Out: 1 A
